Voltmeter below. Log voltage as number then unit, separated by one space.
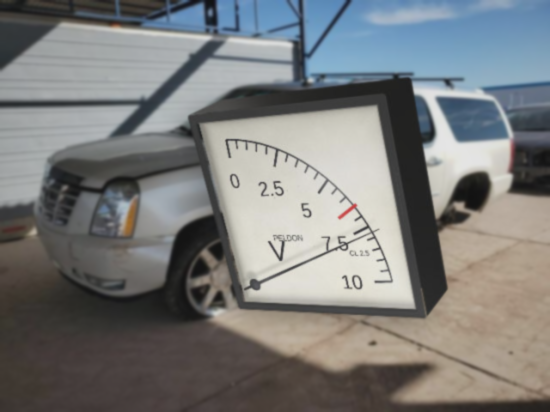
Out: 7.75 V
